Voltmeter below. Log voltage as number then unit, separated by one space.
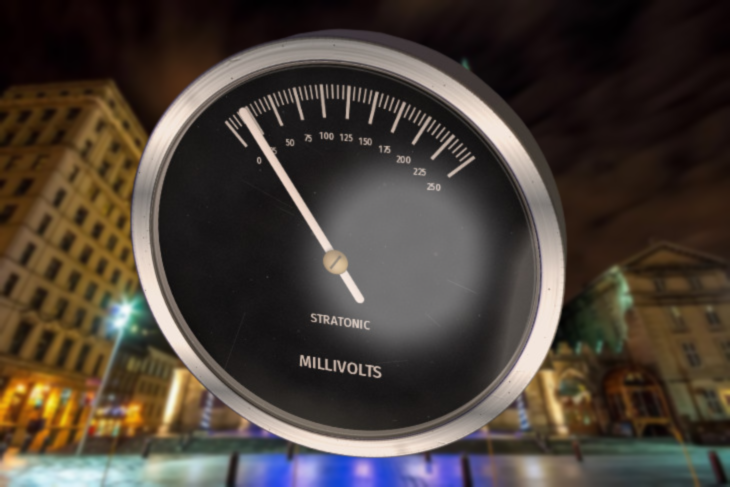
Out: 25 mV
